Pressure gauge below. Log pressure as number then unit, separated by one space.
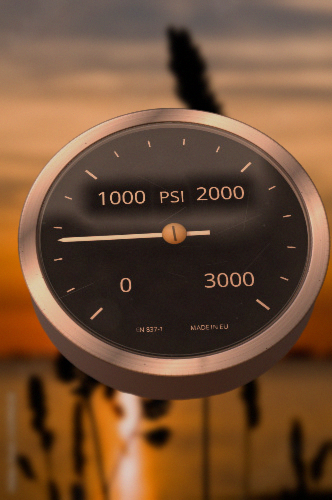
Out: 500 psi
